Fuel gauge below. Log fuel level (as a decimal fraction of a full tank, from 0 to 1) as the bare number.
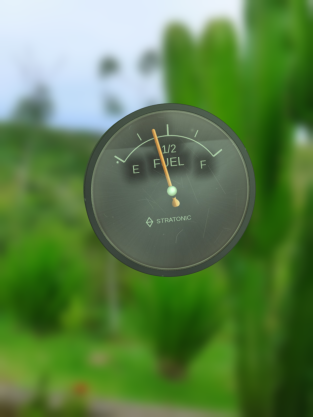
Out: 0.375
